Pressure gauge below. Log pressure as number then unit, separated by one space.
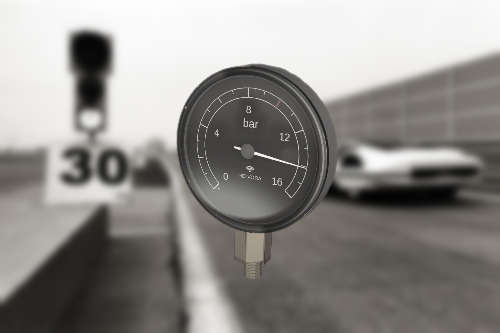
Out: 14 bar
